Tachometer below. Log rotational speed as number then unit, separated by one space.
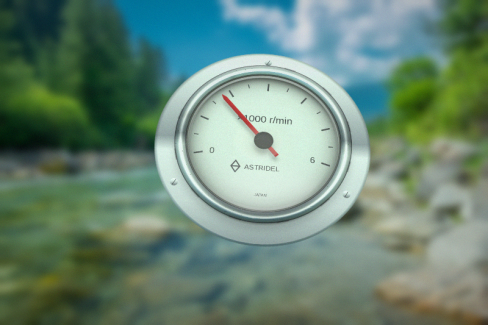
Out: 1750 rpm
